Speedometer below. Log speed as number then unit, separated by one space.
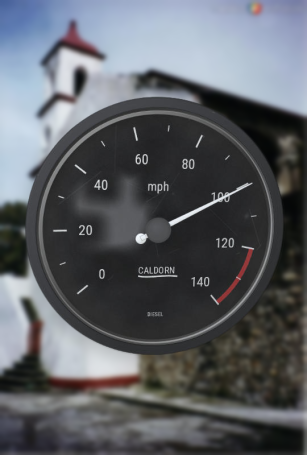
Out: 100 mph
